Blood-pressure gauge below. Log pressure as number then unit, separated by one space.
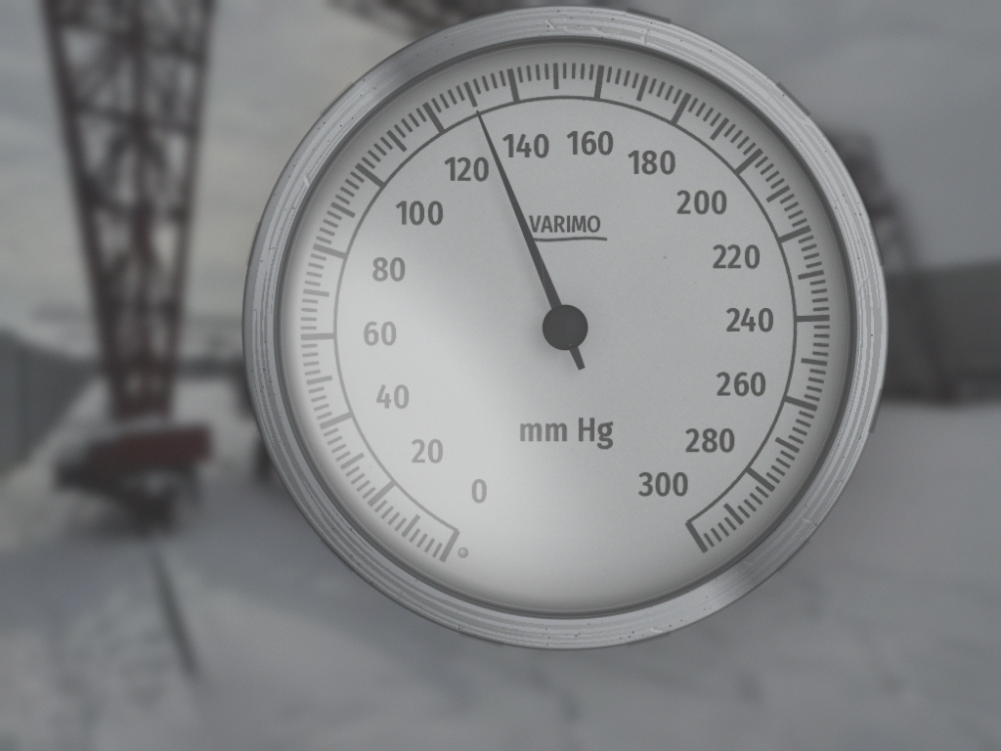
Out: 130 mmHg
